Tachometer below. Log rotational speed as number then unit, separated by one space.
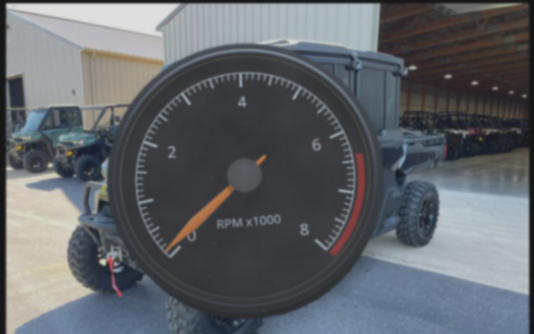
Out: 100 rpm
